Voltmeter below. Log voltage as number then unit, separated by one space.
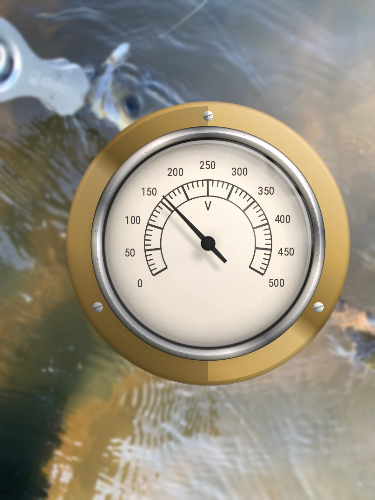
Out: 160 V
